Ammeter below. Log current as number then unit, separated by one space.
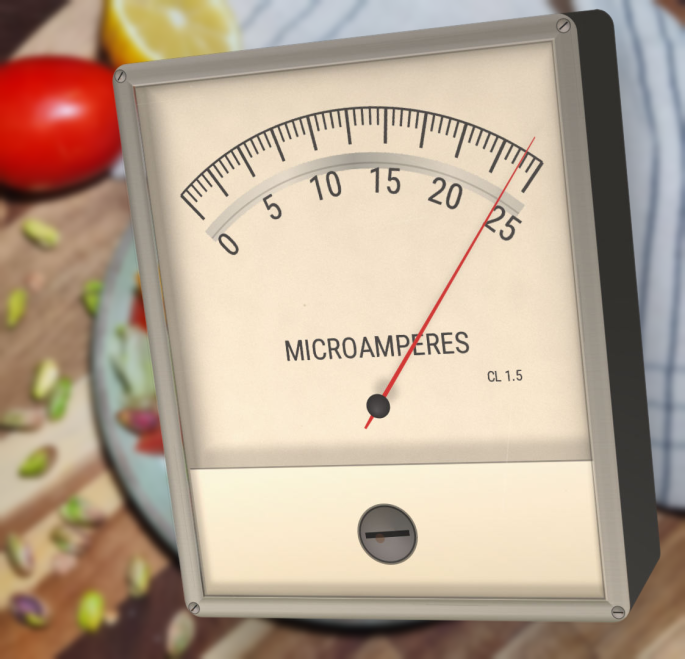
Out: 24 µA
